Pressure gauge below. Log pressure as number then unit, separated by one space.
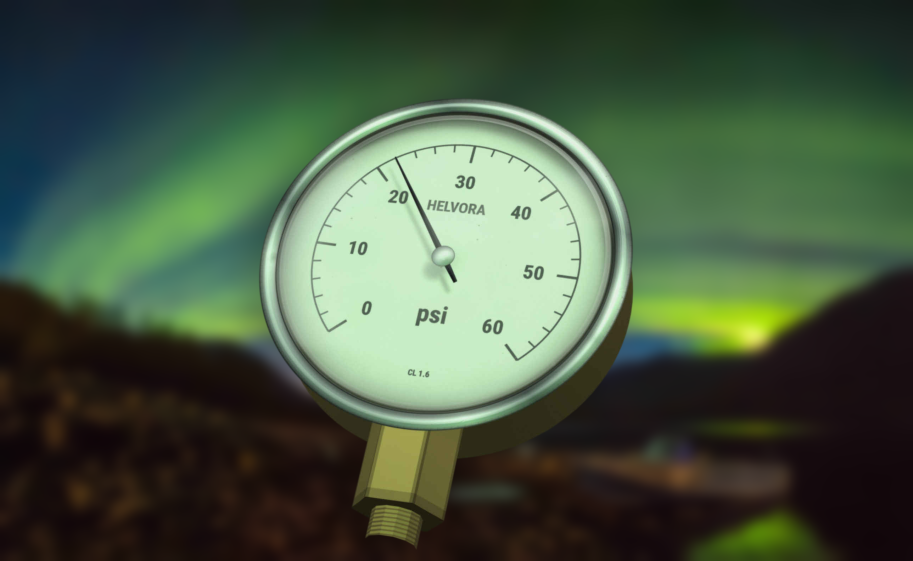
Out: 22 psi
